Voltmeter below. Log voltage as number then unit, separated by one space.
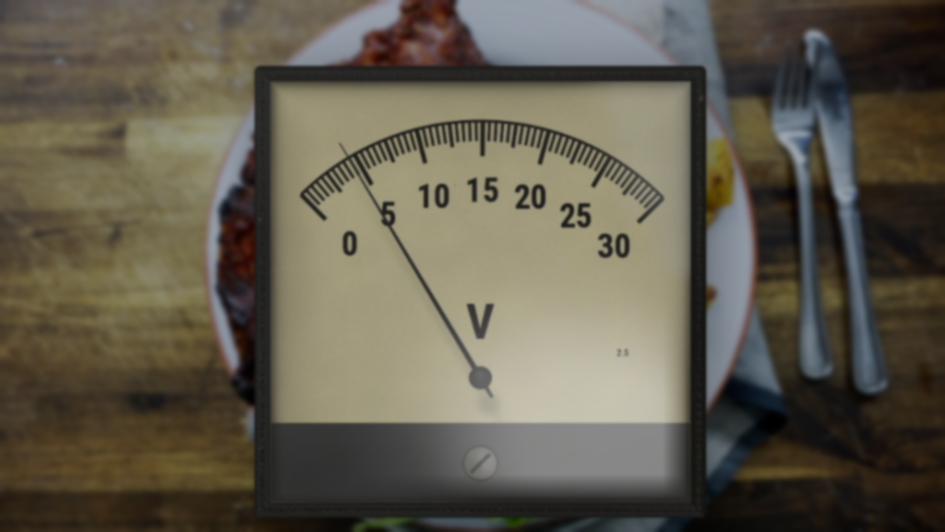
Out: 4.5 V
